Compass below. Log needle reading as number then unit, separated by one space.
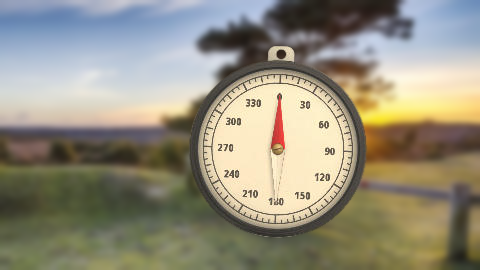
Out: 0 °
